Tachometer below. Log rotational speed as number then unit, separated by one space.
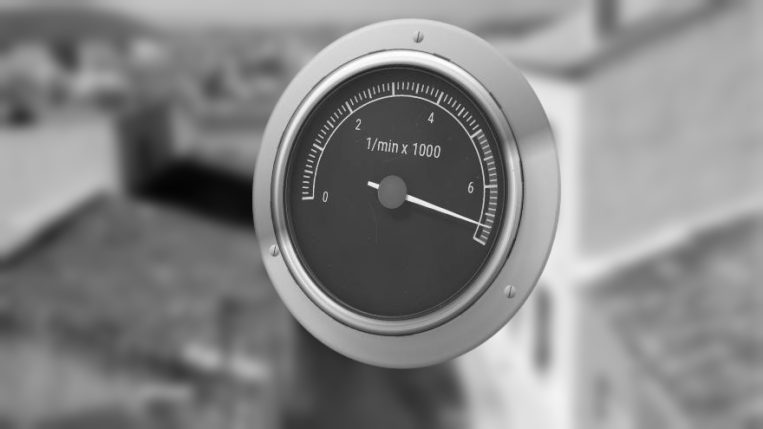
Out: 6700 rpm
